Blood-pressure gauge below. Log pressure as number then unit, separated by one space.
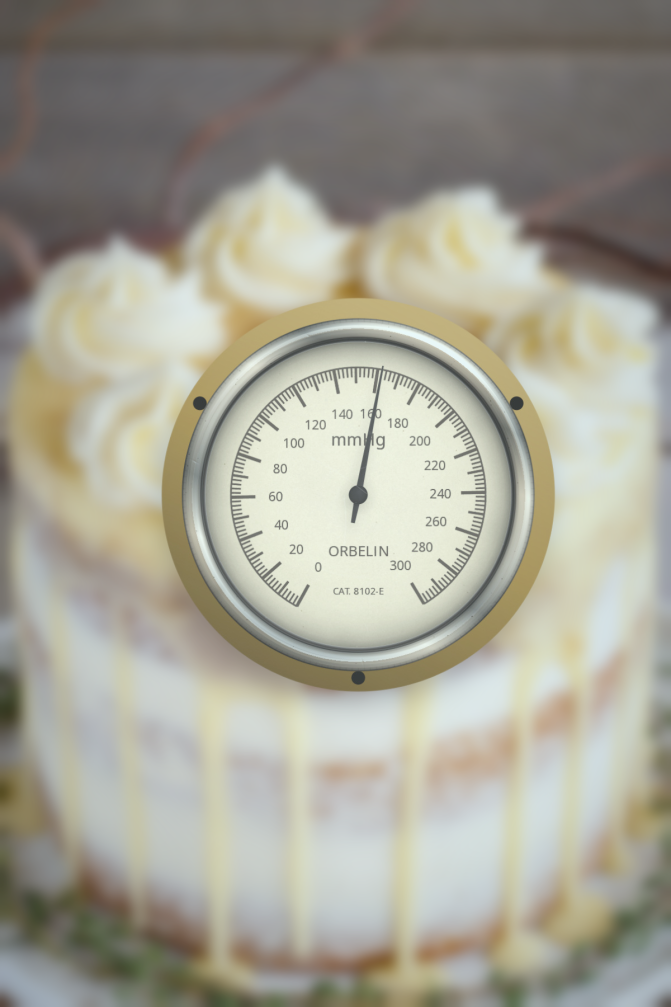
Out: 162 mmHg
